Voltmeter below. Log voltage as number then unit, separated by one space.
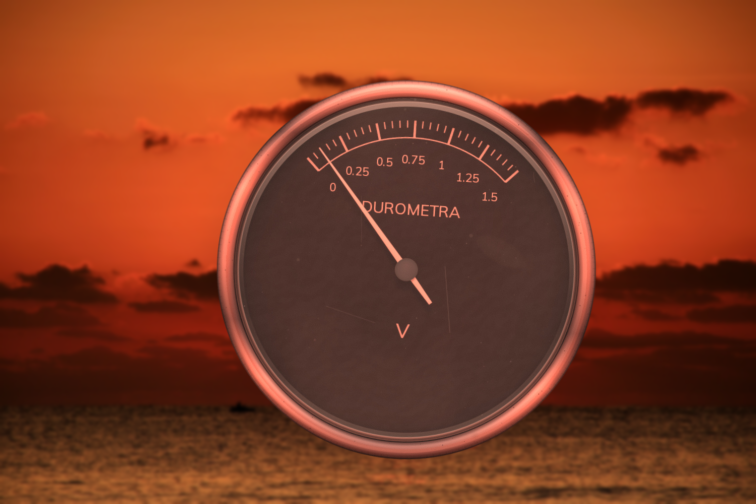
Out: 0.1 V
